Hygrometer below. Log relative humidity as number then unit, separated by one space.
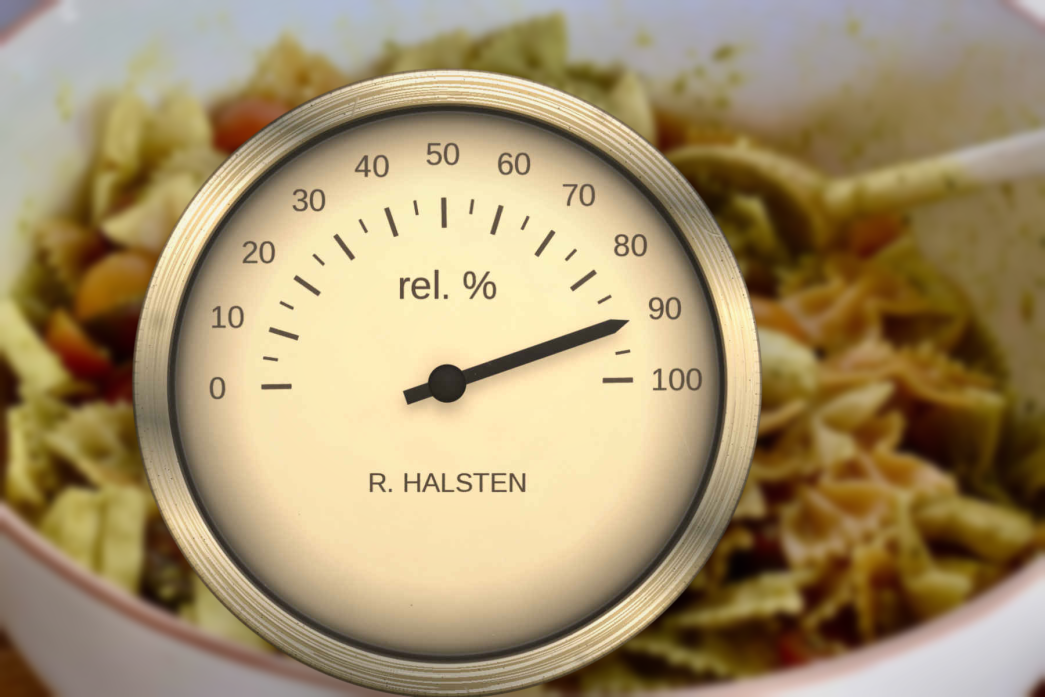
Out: 90 %
